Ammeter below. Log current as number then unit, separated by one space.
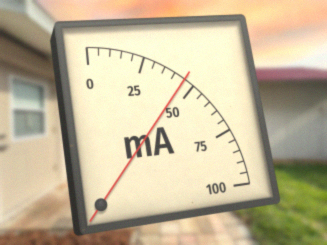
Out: 45 mA
